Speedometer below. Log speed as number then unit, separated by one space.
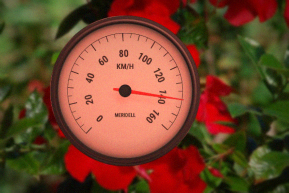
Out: 140 km/h
